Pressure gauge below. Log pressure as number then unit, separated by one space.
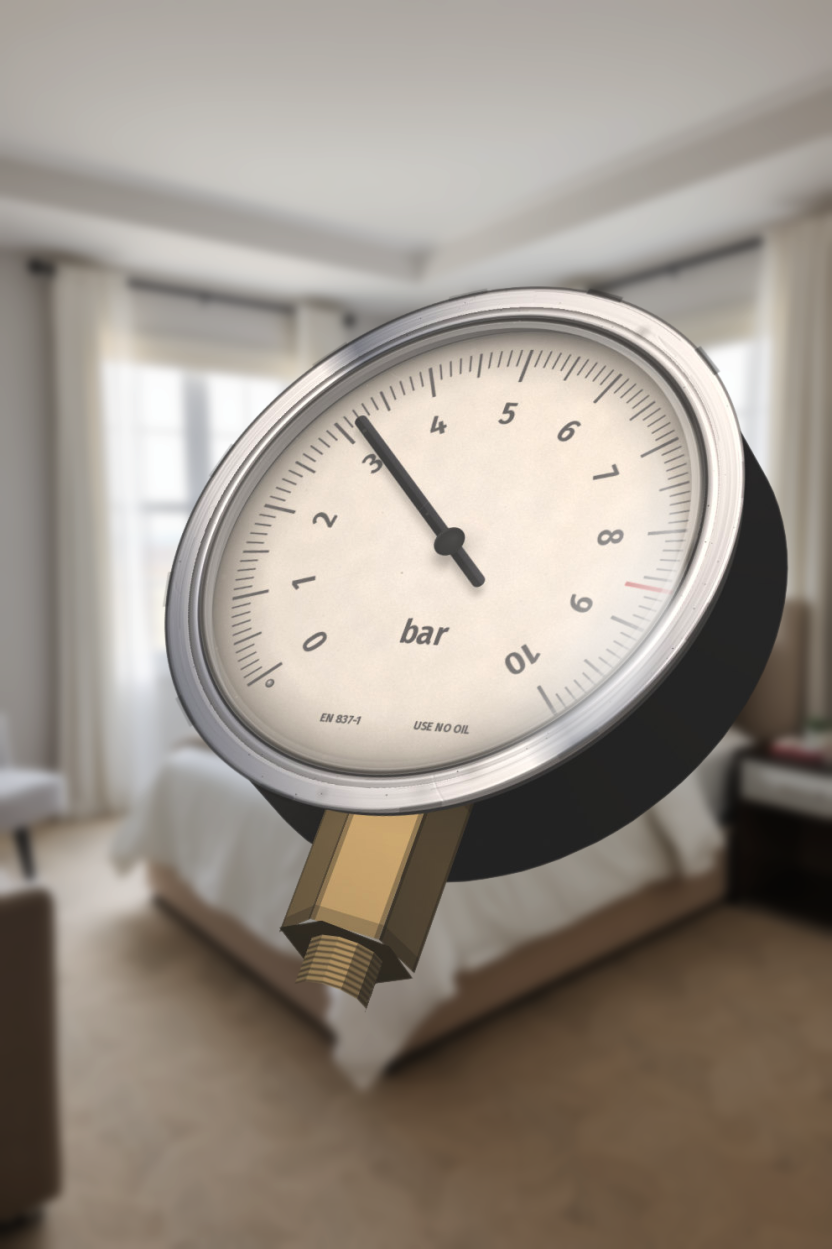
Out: 3.2 bar
